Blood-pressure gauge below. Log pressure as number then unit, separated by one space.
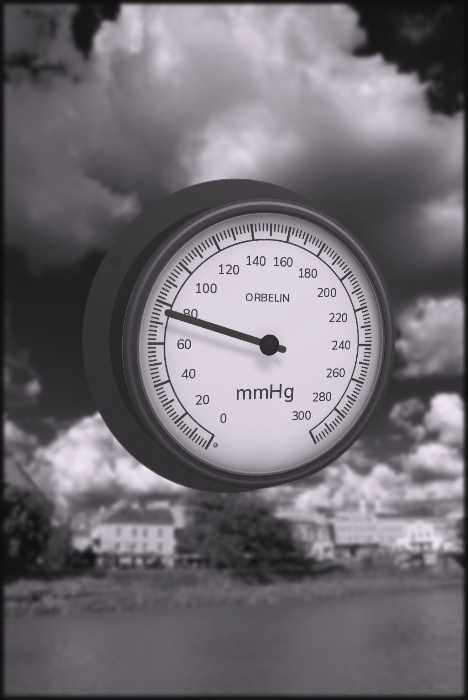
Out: 76 mmHg
